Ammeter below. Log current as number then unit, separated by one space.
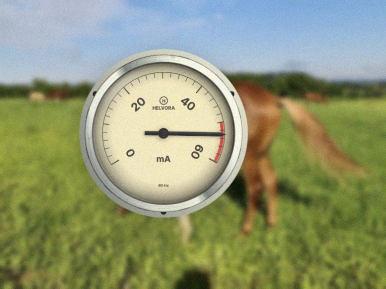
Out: 53 mA
